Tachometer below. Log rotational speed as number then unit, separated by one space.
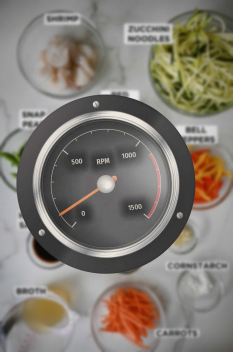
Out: 100 rpm
